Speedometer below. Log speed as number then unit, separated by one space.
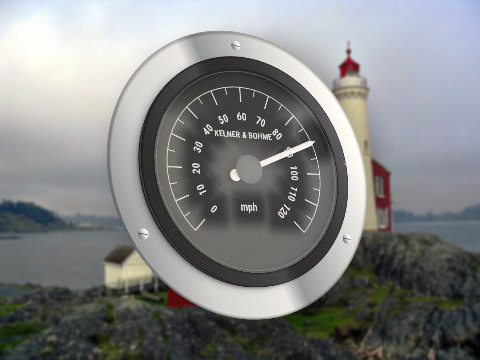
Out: 90 mph
